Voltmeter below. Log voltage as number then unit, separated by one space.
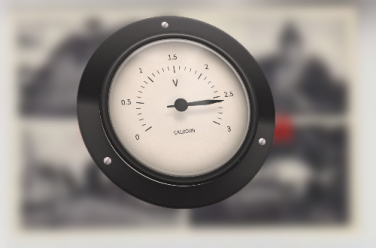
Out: 2.6 V
